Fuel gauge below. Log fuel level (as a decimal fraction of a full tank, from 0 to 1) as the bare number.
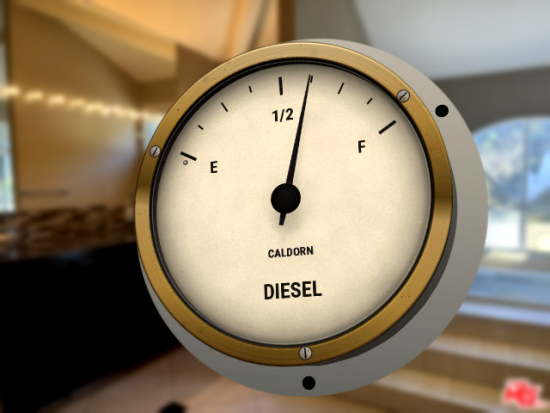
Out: 0.625
